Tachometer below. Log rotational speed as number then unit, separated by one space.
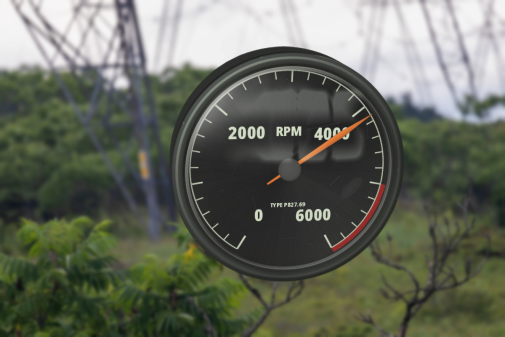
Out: 4100 rpm
